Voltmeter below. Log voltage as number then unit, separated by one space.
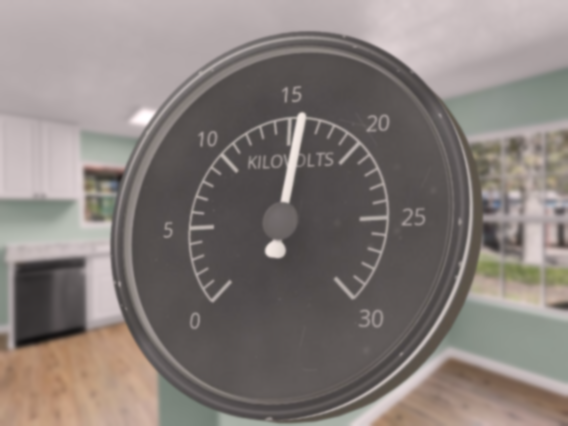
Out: 16 kV
